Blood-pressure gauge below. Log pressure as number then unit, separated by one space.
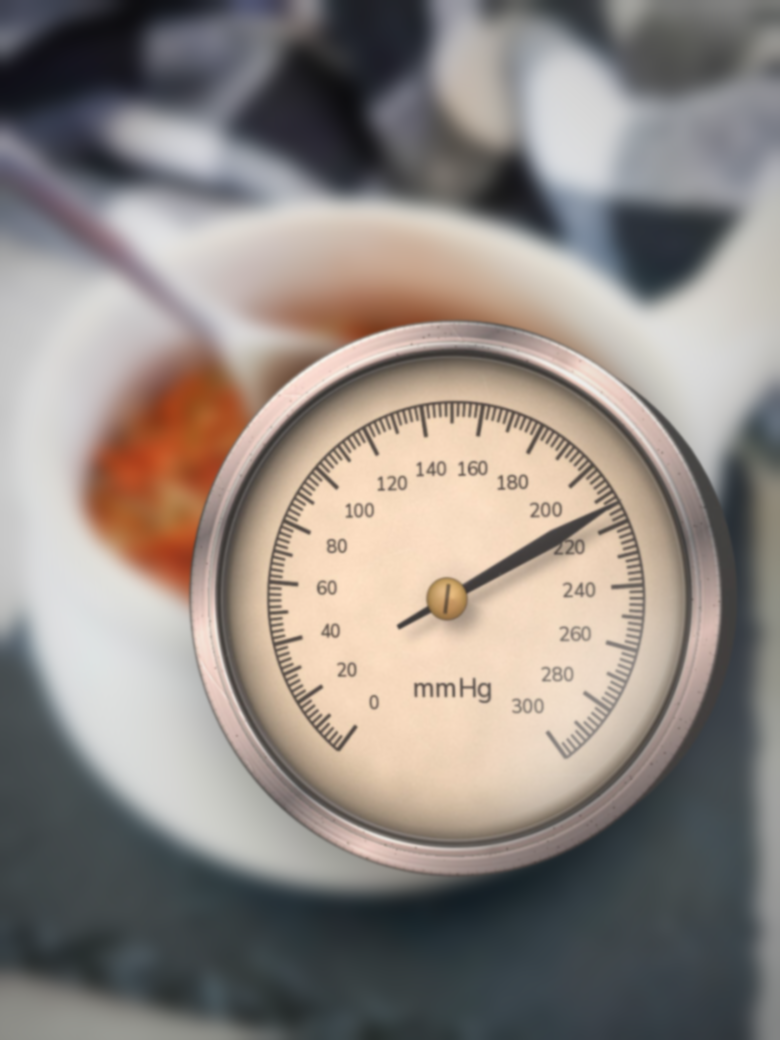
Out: 214 mmHg
